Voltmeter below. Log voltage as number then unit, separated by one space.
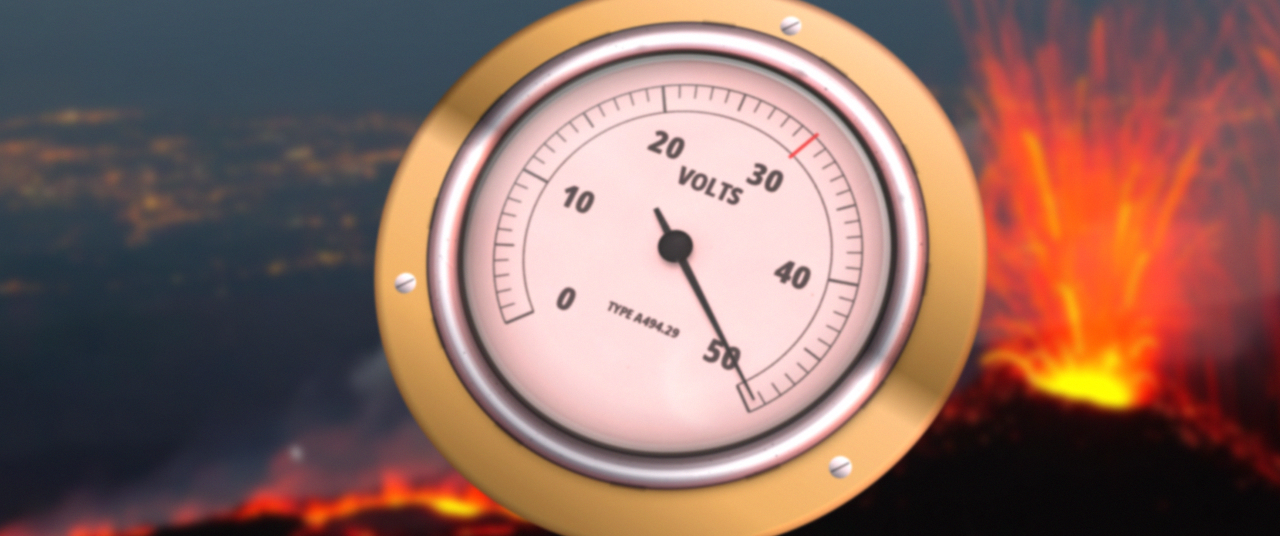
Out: 49.5 V
